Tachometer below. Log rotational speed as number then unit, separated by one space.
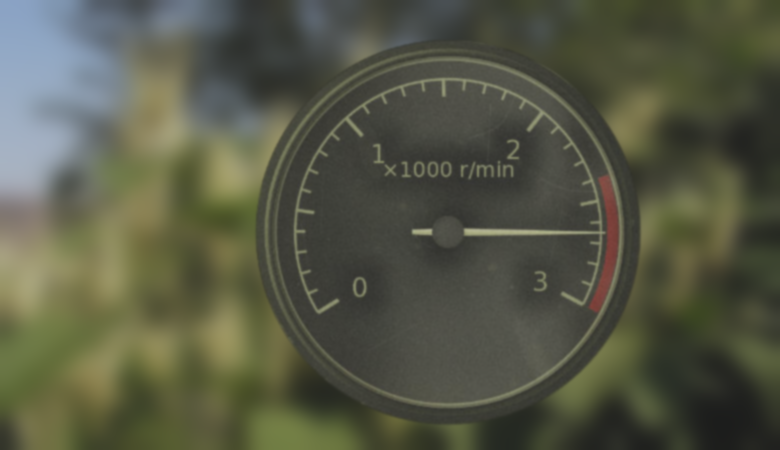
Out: 2650 rpm
